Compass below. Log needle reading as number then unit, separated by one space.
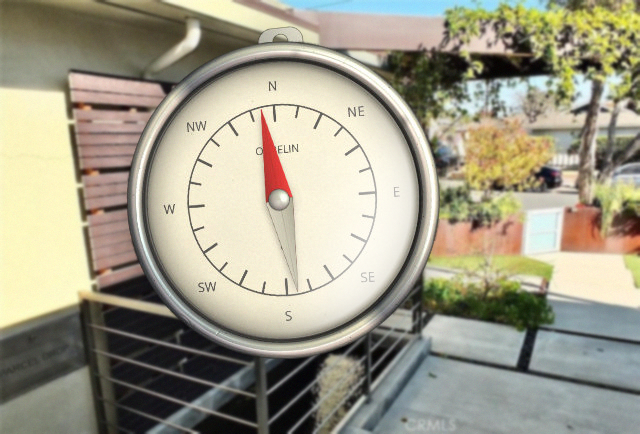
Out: 352.5 °
